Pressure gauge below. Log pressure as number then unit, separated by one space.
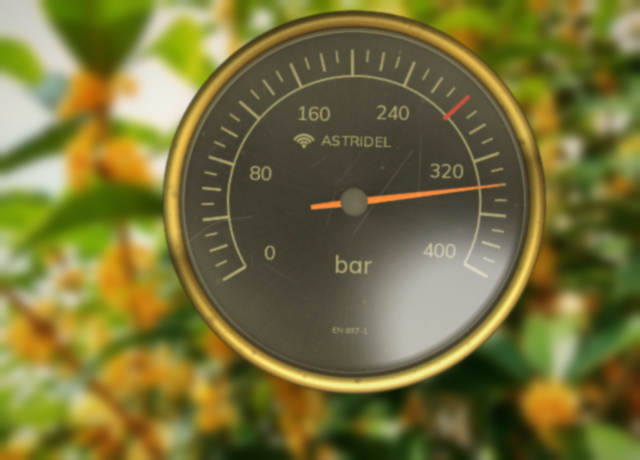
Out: 340 bar
